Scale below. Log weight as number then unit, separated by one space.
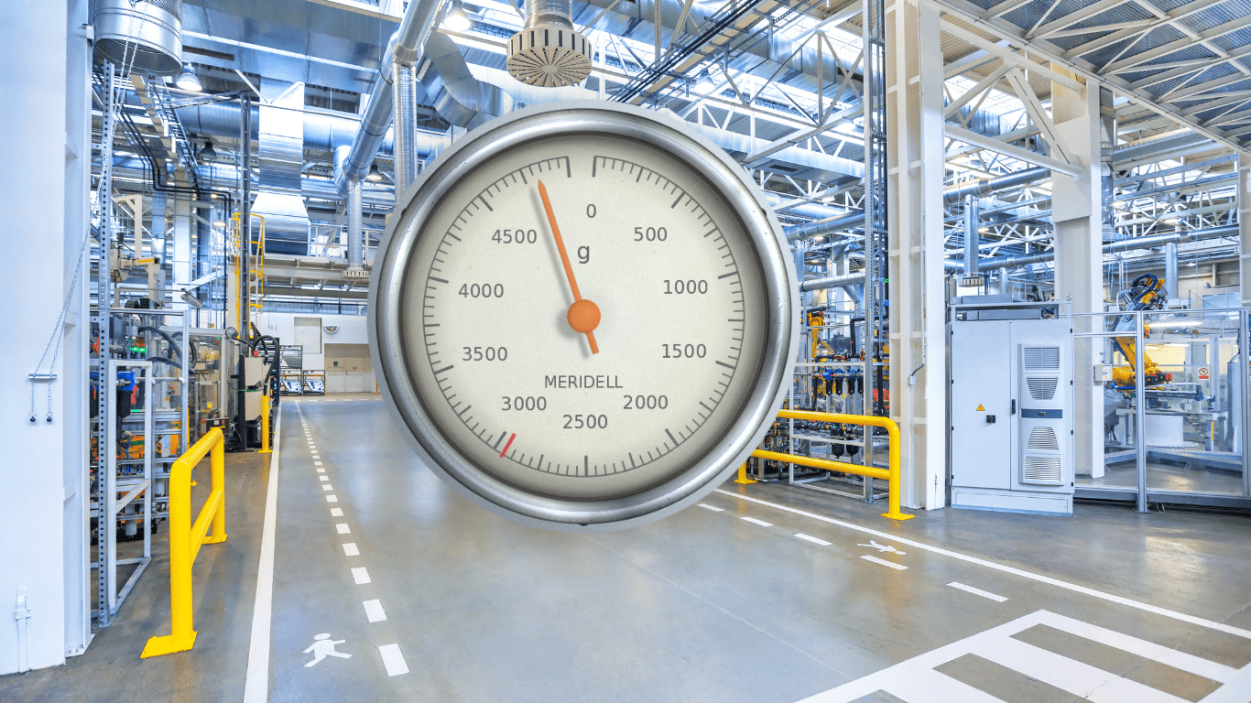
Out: 4825 g
